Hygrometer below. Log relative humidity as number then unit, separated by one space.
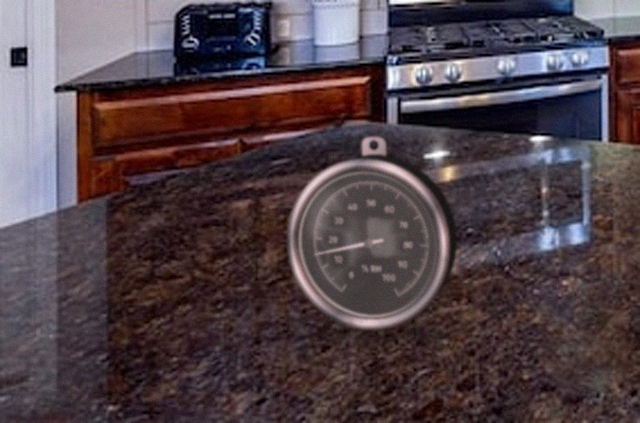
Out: 15 %
